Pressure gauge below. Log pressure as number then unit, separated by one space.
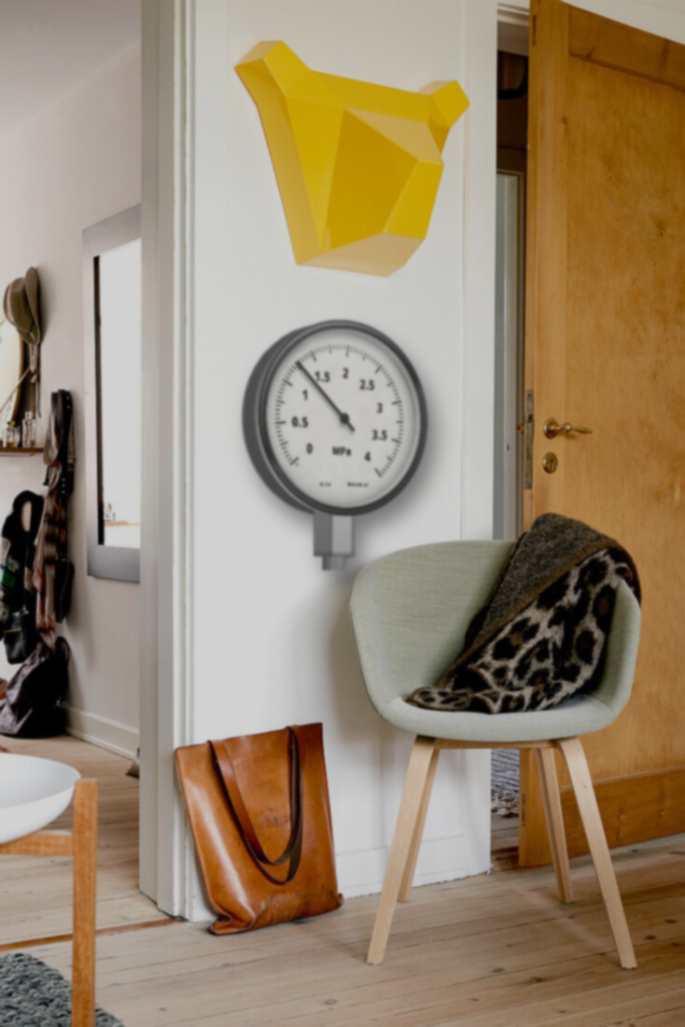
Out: 1.25 MPa
